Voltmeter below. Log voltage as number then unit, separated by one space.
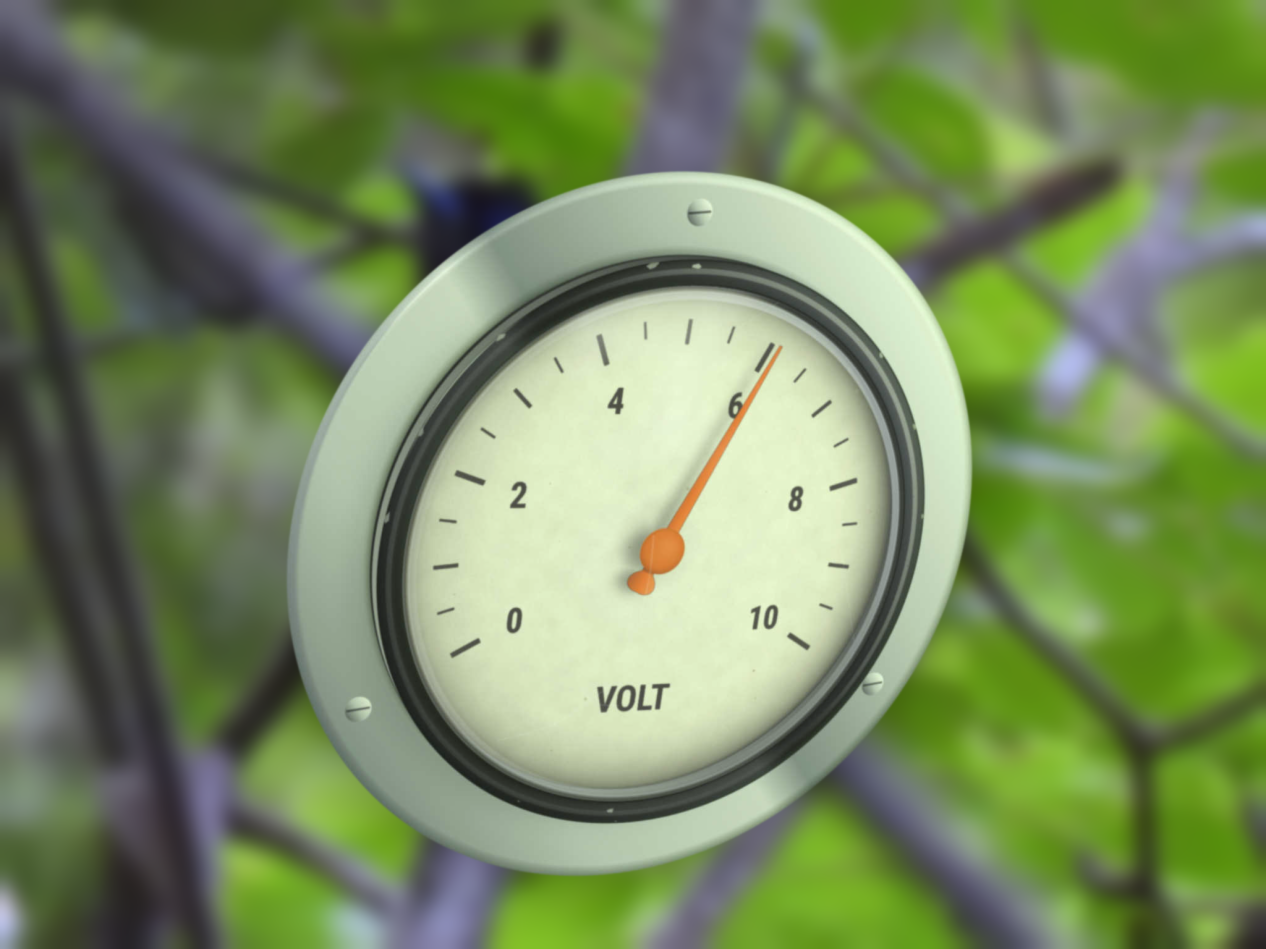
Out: 6 V
